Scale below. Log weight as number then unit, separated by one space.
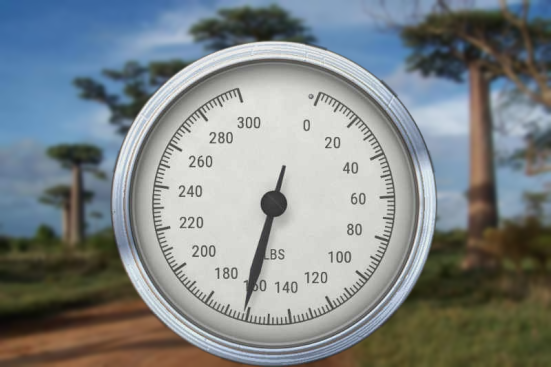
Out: 162 lb
